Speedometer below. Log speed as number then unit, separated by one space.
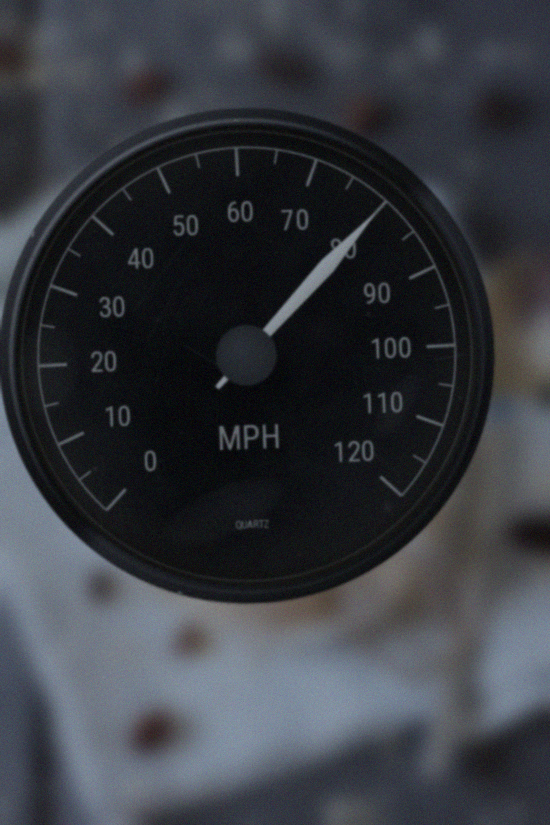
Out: 80 mph
